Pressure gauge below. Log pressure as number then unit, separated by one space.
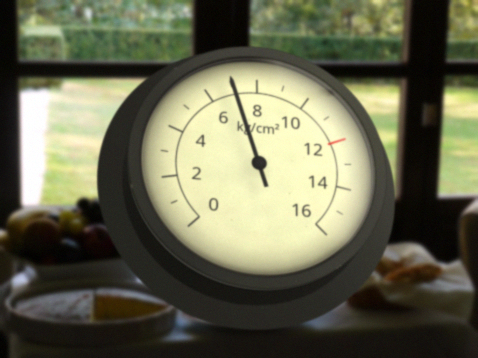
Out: 7 kg/cm²
